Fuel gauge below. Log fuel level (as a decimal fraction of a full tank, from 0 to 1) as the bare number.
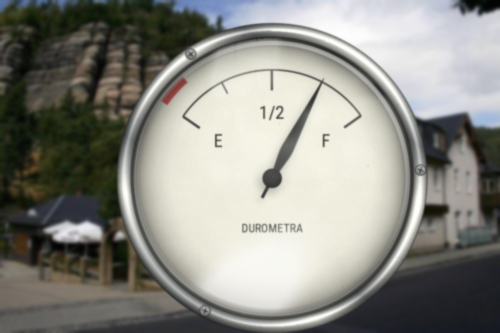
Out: 0.75
